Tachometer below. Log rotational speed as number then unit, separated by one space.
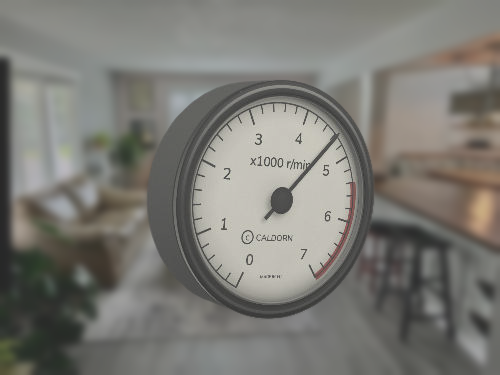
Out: 4600 rpm
